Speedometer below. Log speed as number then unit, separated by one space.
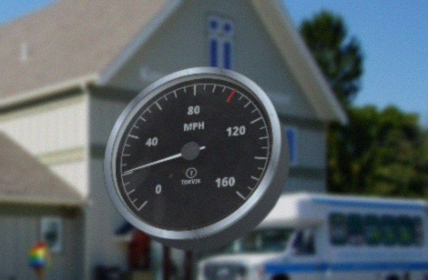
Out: 20 mph
